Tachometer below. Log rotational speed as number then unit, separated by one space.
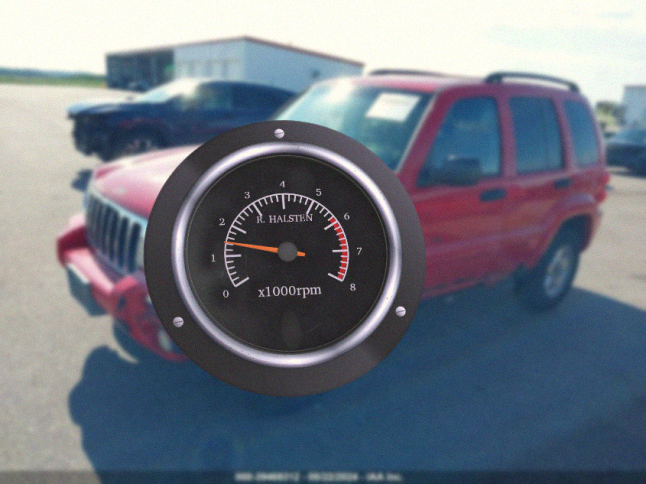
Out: 1400 rpm
